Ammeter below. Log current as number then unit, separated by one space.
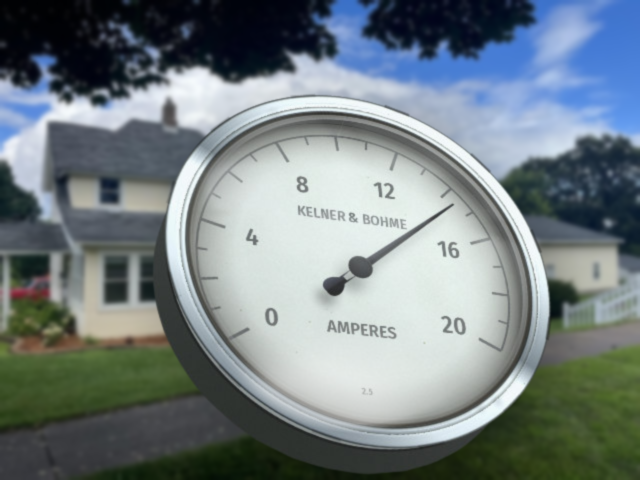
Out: 14.5 A
